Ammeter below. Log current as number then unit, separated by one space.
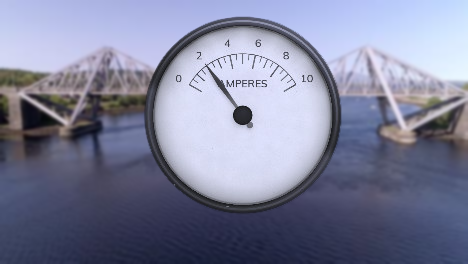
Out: 2 A
